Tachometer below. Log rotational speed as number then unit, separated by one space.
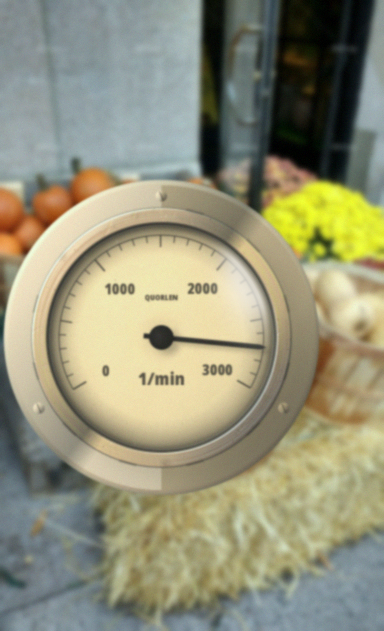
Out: 2700 rpm
